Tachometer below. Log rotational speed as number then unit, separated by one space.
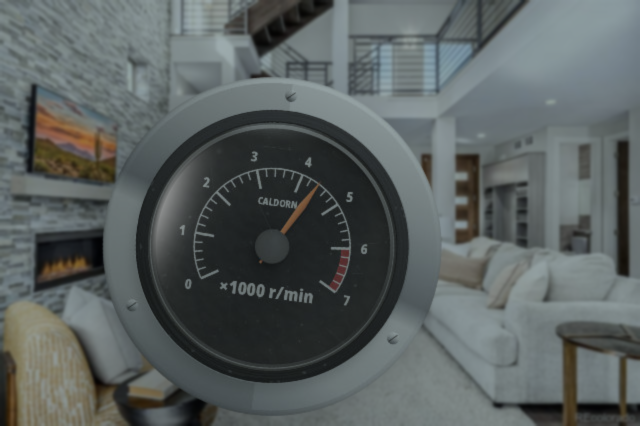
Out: 4400 rpm
